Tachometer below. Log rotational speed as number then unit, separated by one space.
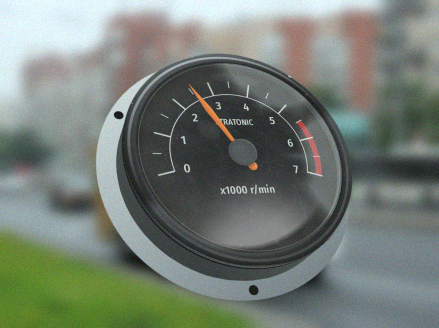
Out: 2500 rpm
